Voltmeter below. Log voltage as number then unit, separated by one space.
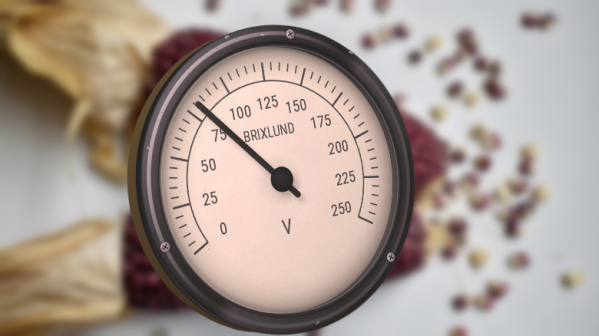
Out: 80 V
